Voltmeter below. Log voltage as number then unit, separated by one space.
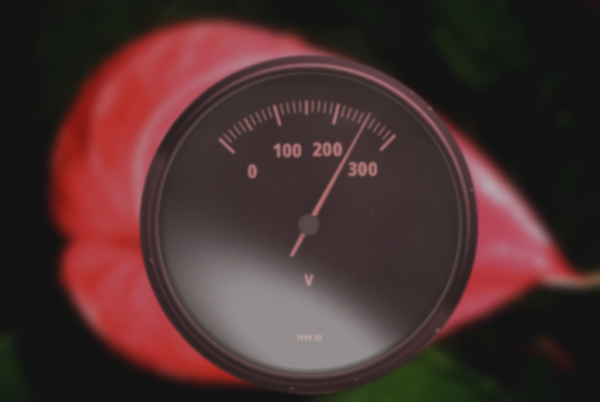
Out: 250 V
